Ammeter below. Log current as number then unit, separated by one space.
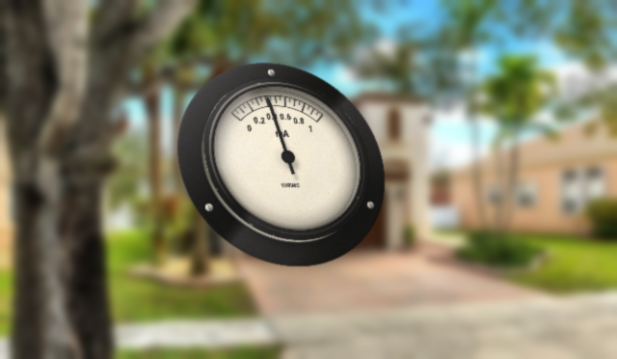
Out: 0.4 mA
